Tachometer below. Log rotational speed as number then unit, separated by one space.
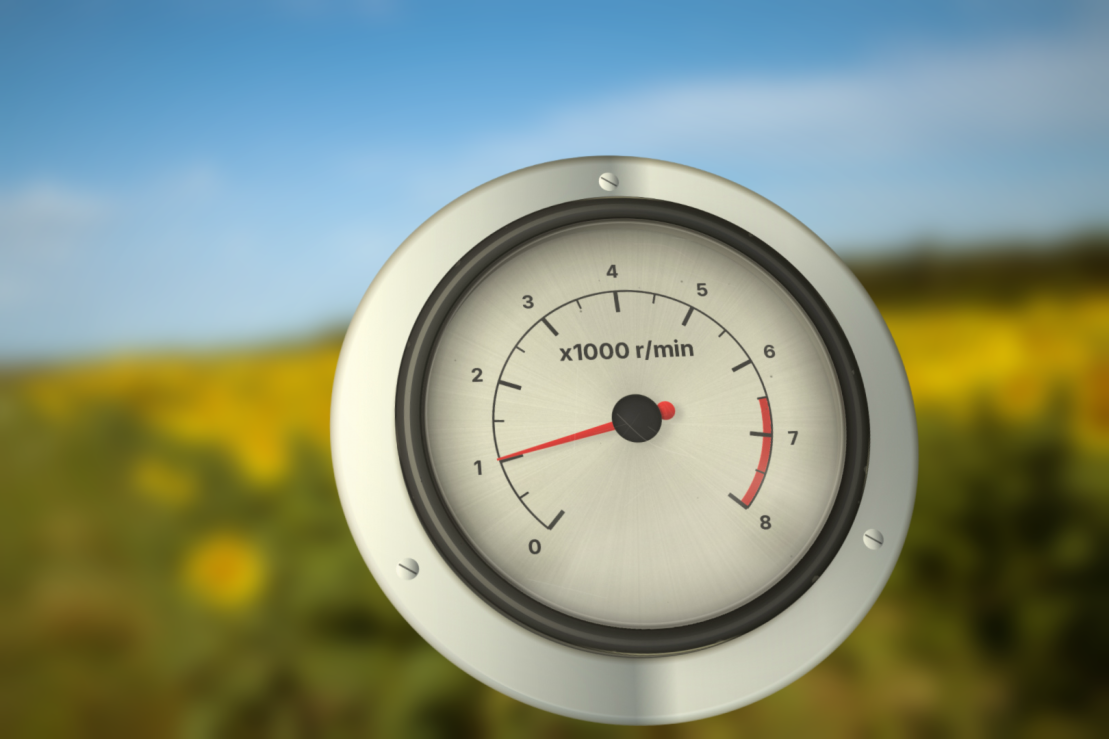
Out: 1000 rpm
